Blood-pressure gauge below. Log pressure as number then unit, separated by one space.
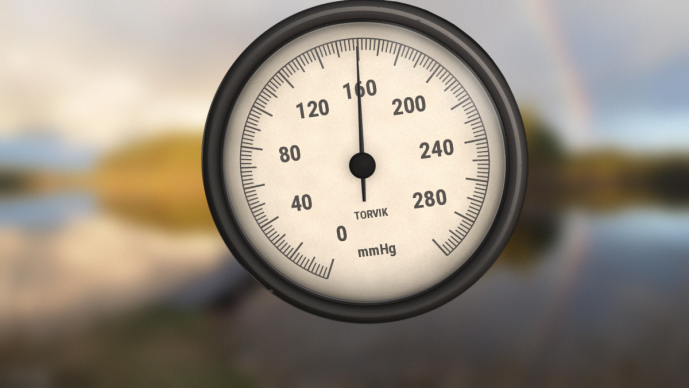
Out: 160 mmHg
